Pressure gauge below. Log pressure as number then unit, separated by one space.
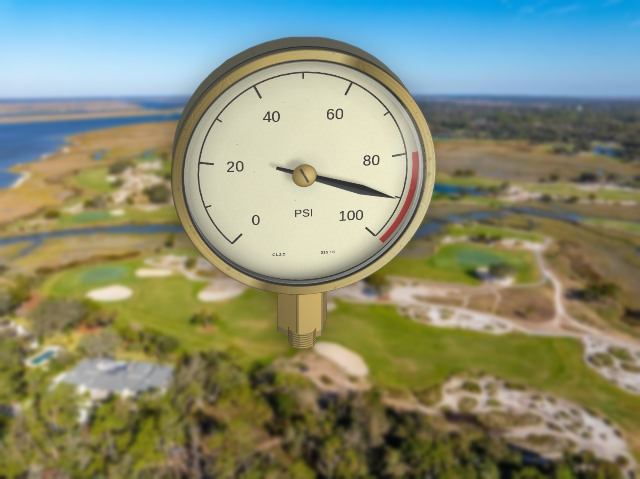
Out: 90 psi
